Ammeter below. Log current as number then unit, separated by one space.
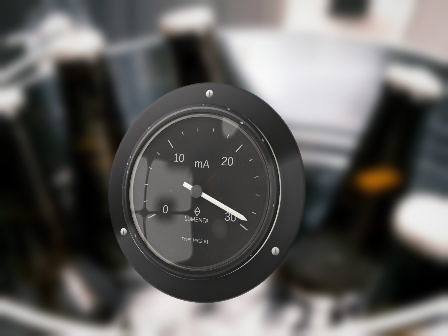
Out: 29 mA
